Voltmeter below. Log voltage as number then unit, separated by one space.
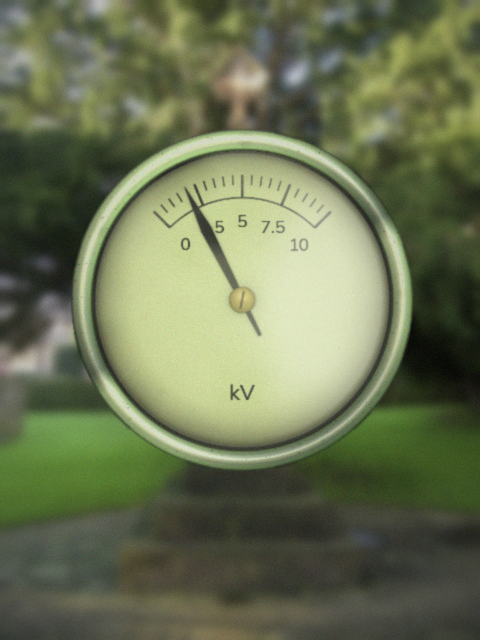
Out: 2 kV
